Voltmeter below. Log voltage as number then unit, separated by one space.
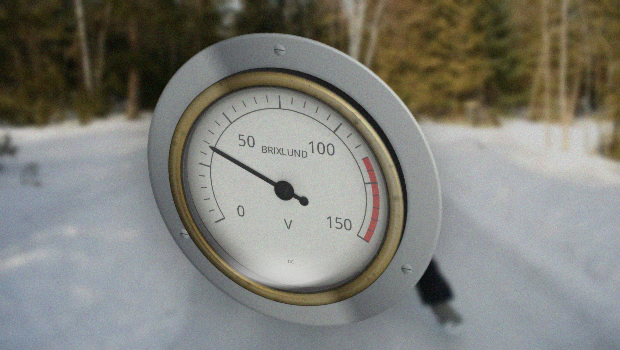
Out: 35 V
